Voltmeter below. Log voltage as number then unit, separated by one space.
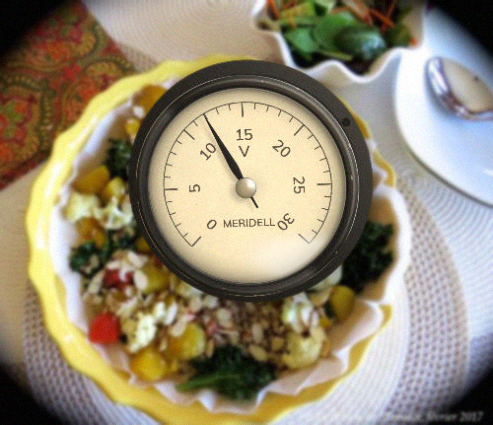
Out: 12 V
